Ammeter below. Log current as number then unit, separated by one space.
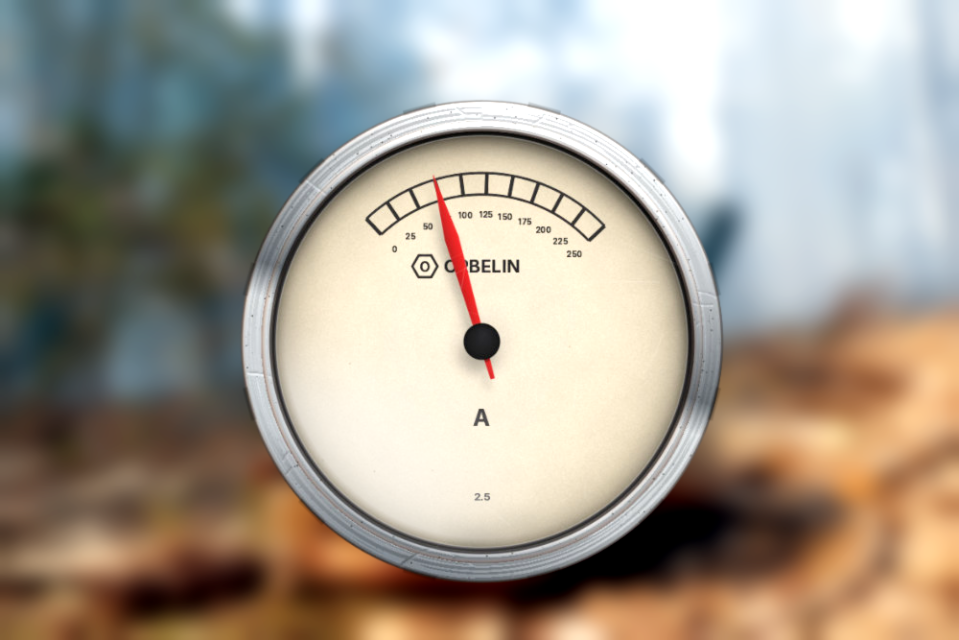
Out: 75 A
